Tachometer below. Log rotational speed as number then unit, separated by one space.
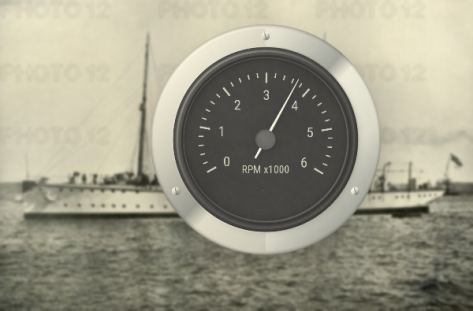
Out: 3700 rpm
